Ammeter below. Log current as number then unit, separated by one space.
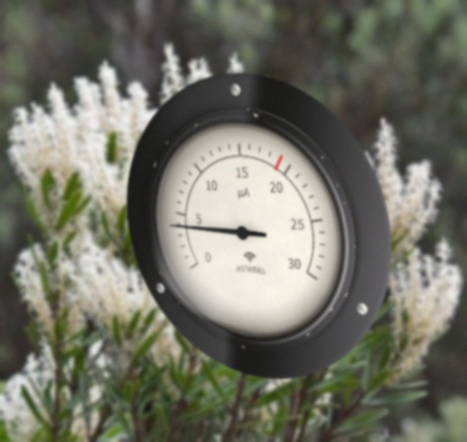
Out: 4 µA
